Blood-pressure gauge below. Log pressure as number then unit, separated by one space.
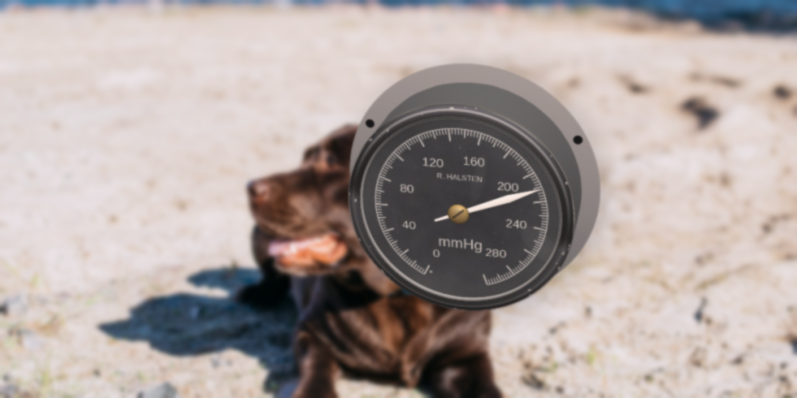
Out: 210 mmHg
